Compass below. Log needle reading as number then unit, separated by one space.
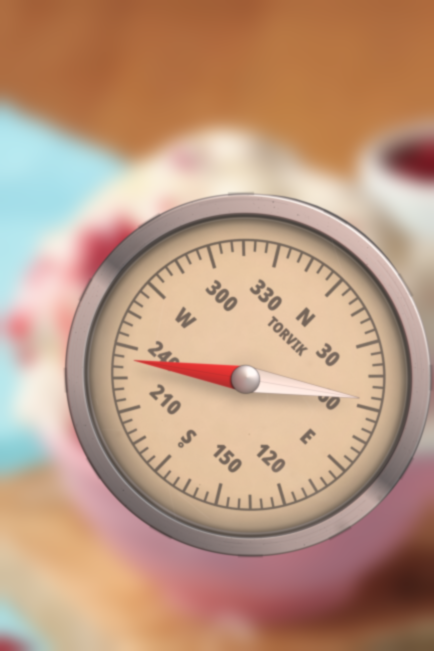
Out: 235 °
